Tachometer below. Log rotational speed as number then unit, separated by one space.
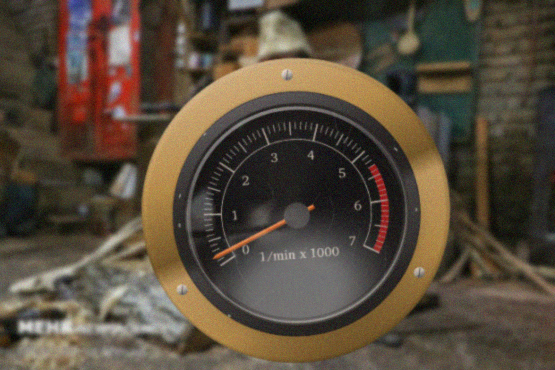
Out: 200 rpm
